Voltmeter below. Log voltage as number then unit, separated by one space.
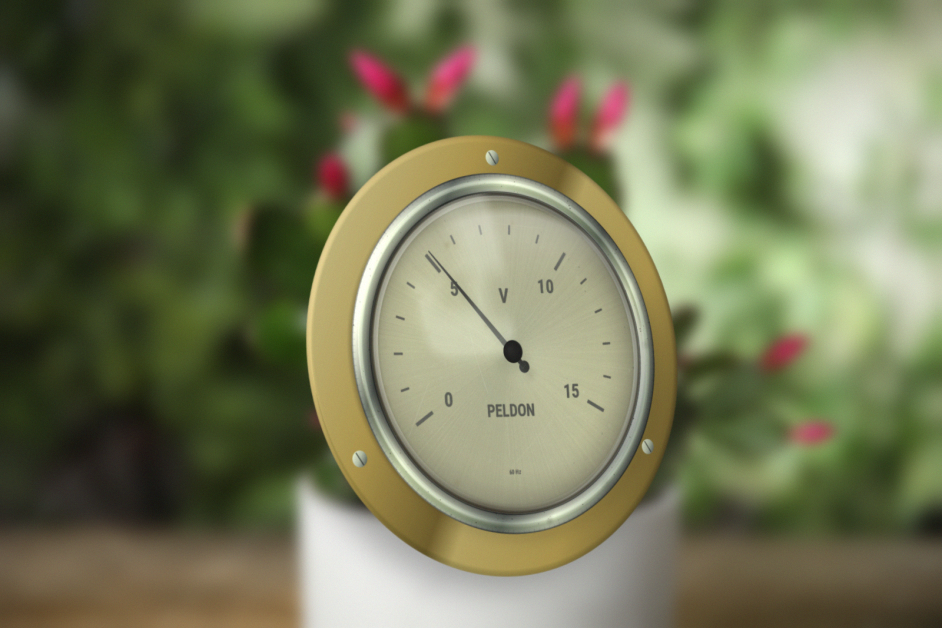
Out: 5 V
